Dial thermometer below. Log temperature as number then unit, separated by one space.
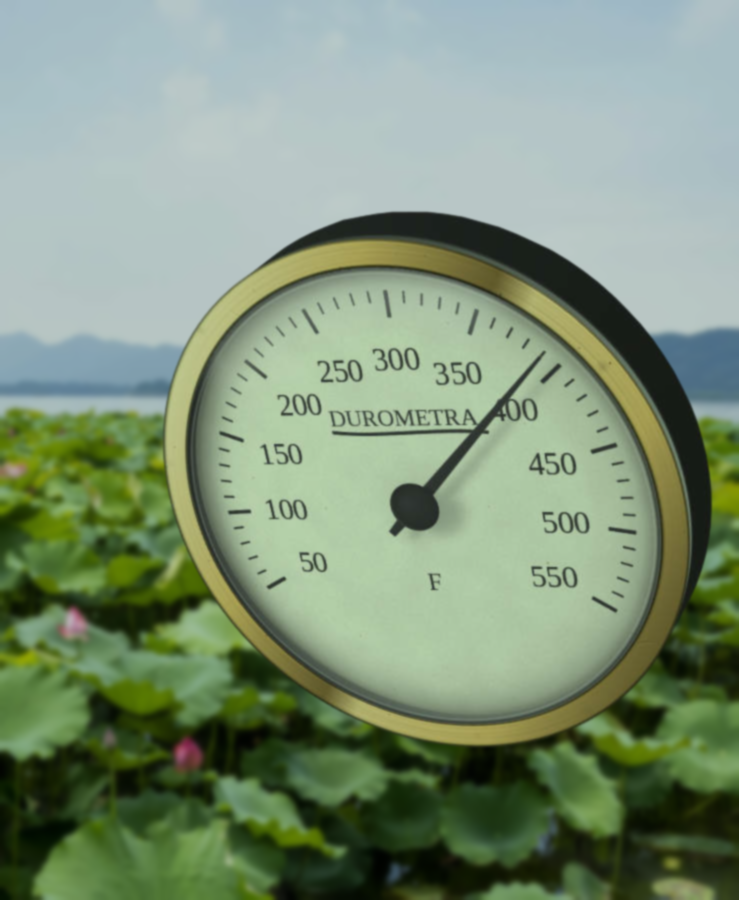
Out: 390 °F
